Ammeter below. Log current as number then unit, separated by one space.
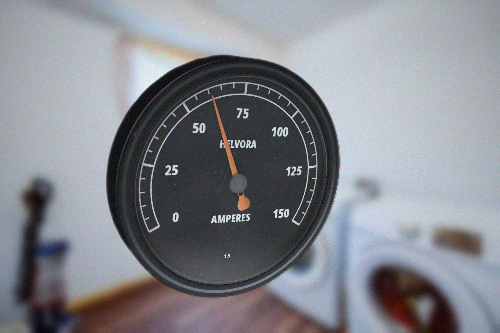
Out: 60 A
